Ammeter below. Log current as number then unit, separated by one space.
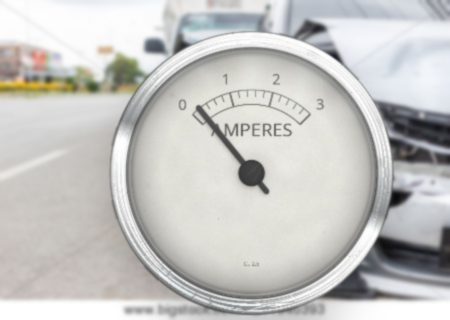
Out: 0.2 A
